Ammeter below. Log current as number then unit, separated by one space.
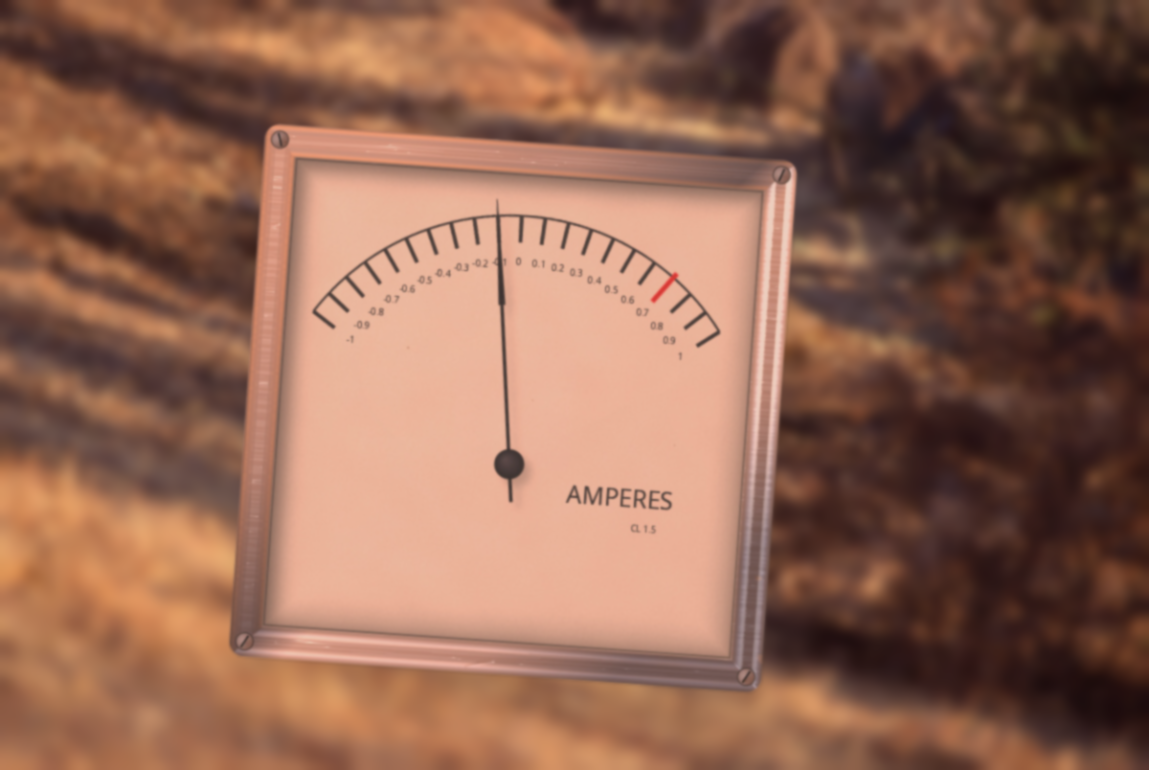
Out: -0.1 A
